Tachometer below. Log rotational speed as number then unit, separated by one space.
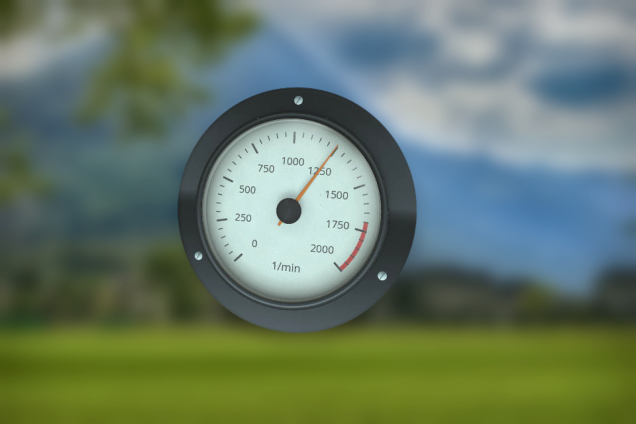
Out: 1250 rpm
